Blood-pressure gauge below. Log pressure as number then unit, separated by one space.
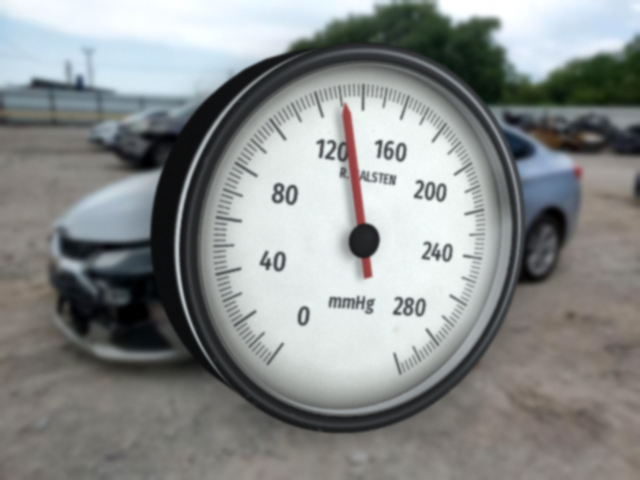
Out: 130 mmHg
